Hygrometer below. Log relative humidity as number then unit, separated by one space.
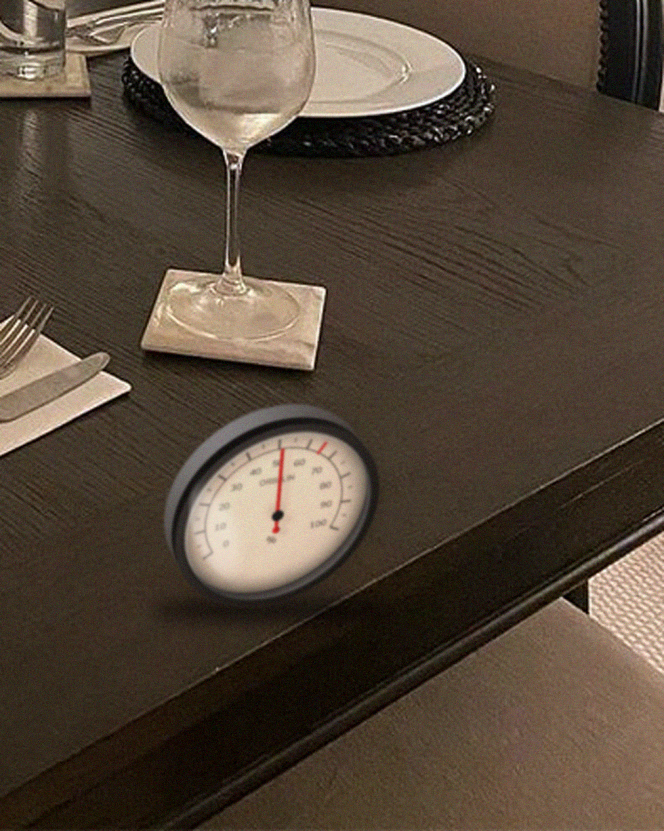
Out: 50 %
